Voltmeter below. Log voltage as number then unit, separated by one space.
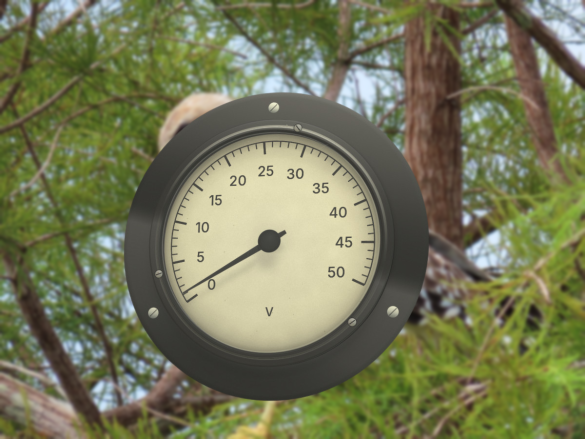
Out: 1 V
